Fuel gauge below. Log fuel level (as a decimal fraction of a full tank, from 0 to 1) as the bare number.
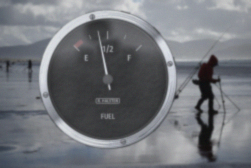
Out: 0.375
